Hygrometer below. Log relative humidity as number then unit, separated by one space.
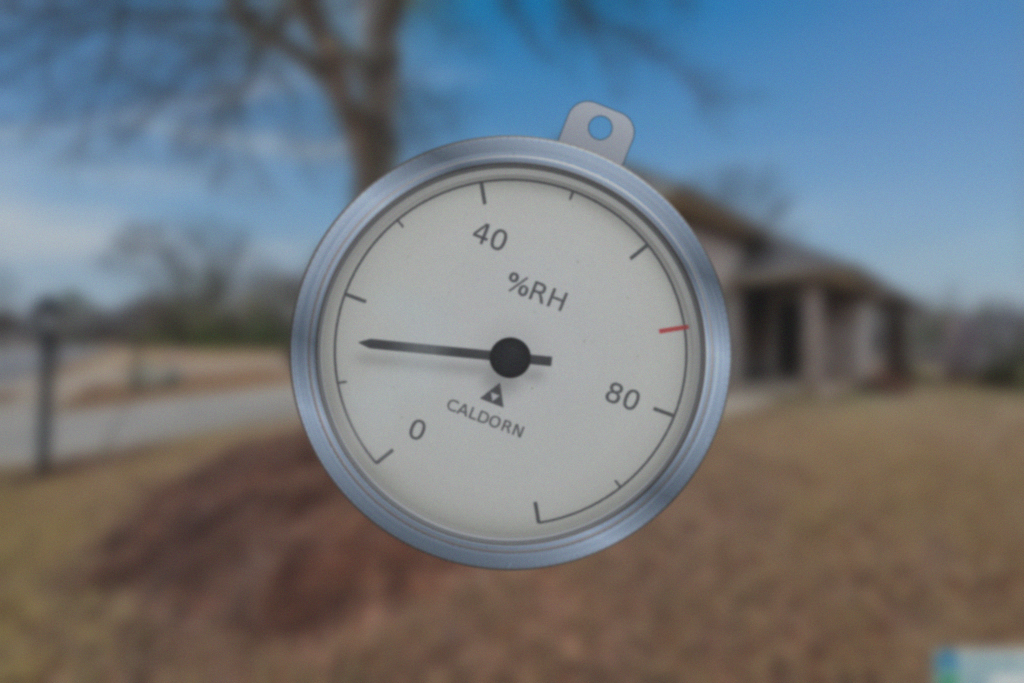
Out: 15 %
